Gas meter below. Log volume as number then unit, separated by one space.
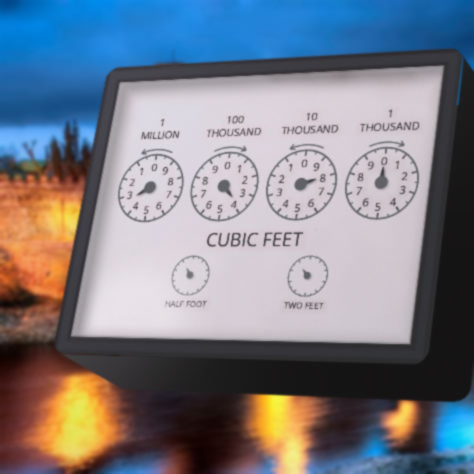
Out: 338000 ft³
